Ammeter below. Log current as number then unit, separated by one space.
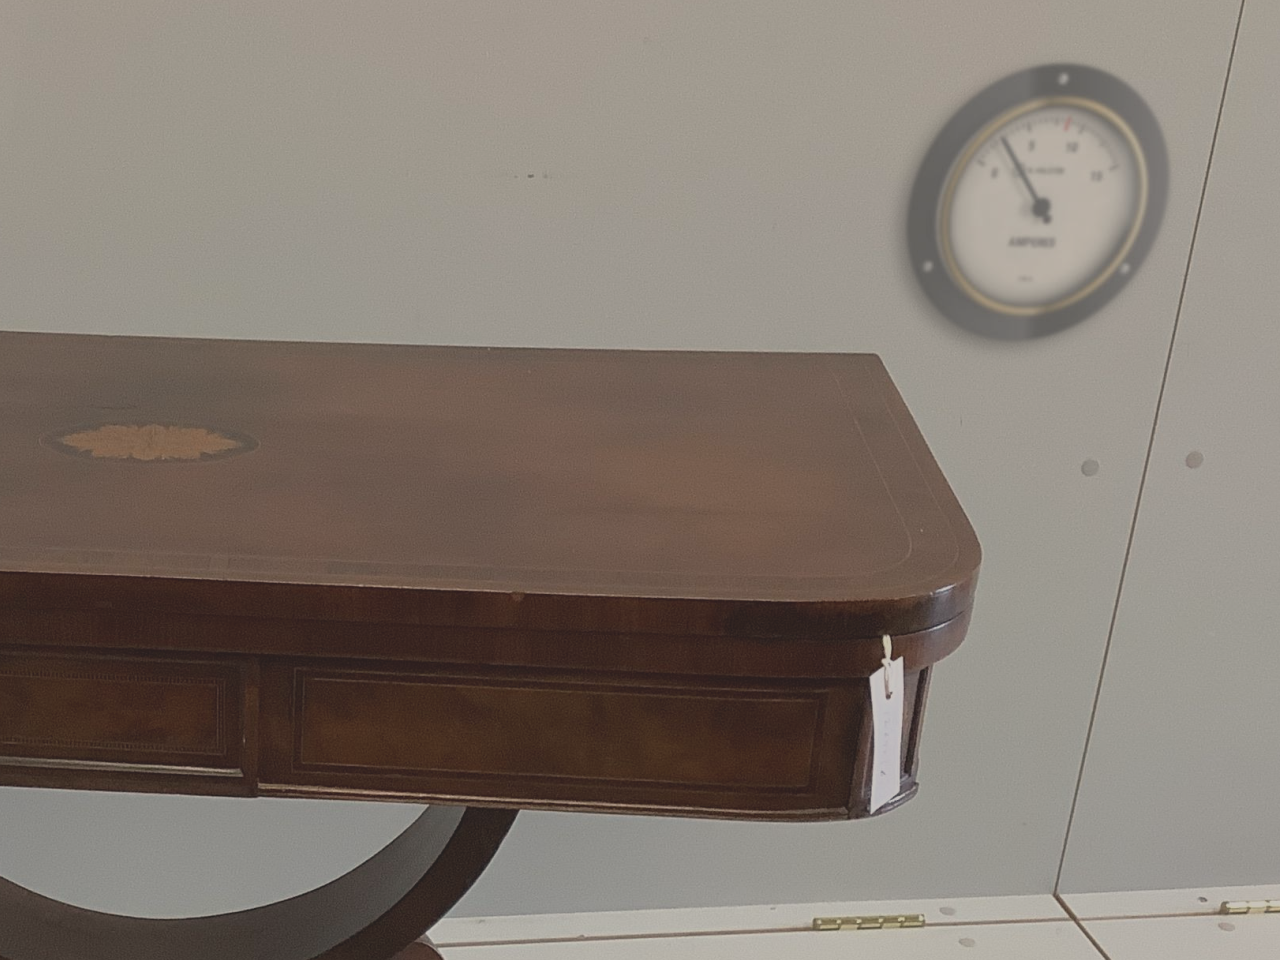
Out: 2.5 A
